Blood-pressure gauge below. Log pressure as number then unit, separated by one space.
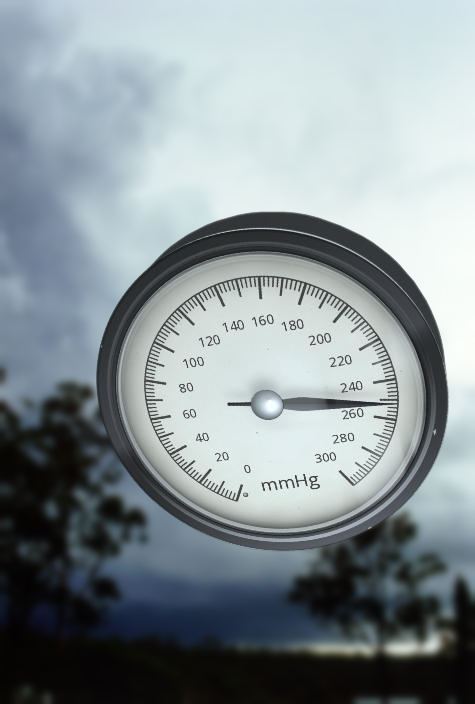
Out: 250 mmHg
